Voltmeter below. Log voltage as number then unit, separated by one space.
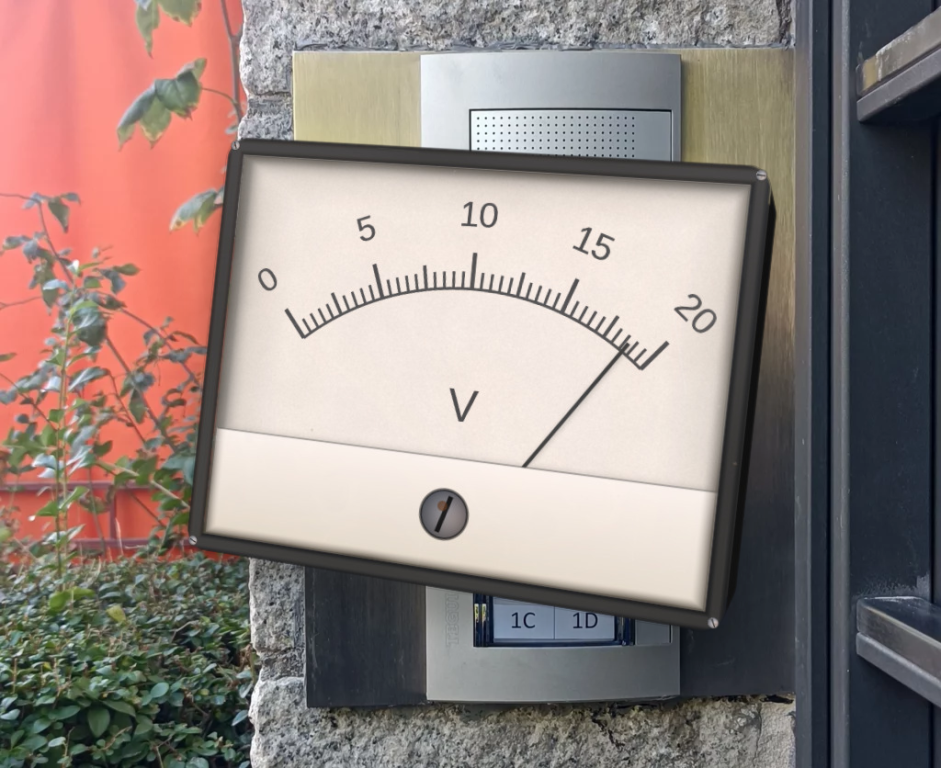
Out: 18.75 V
